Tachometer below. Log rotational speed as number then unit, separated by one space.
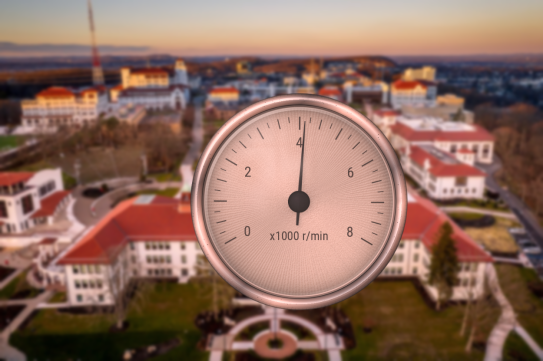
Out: 4125 rpm
